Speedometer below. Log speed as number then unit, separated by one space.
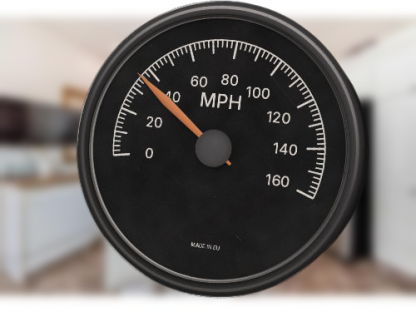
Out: 36 mph
